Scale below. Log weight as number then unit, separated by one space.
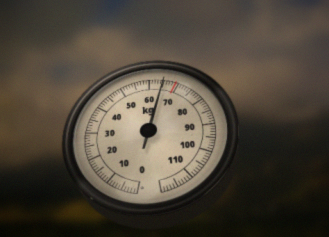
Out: 65 kg
